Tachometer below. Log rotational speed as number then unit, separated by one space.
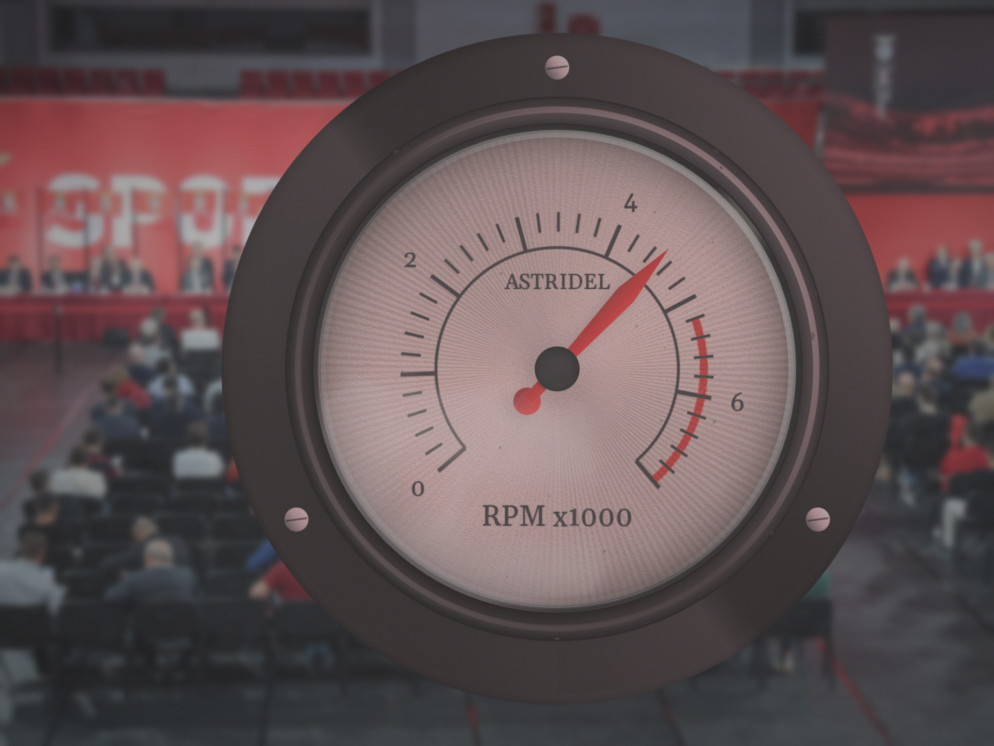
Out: 4500 rpm
